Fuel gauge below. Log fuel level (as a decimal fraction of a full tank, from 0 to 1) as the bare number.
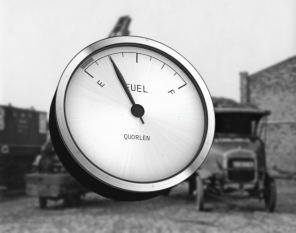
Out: 0.25
